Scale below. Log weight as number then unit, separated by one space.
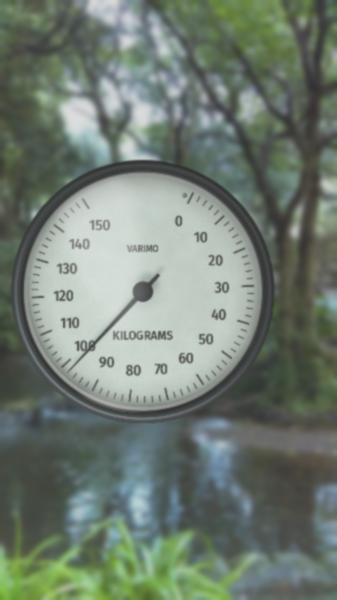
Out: 98 kg
